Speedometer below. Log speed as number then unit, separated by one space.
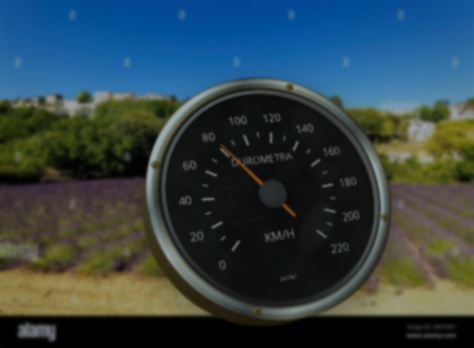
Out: 80 km/h
